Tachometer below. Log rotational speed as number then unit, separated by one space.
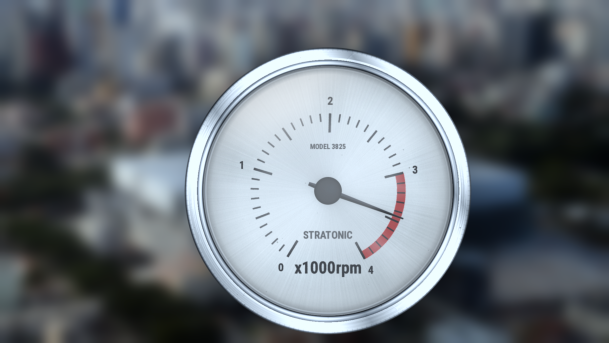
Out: 3450 rpm
